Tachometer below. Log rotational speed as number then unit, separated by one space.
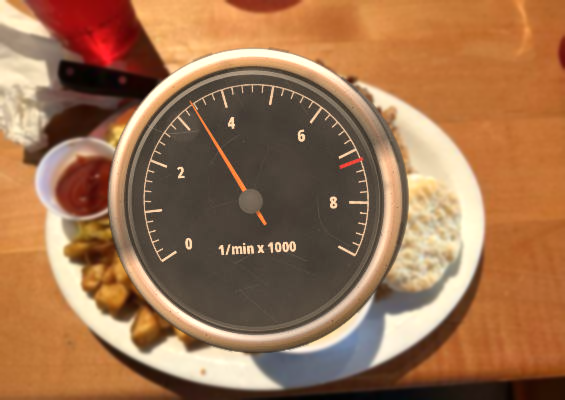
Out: 3400 rpm
